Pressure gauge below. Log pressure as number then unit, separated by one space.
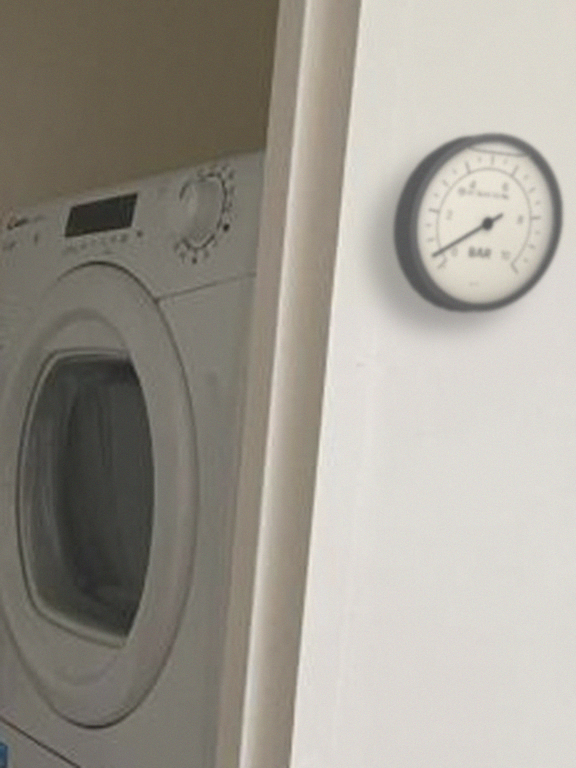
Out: 0.5 bar
